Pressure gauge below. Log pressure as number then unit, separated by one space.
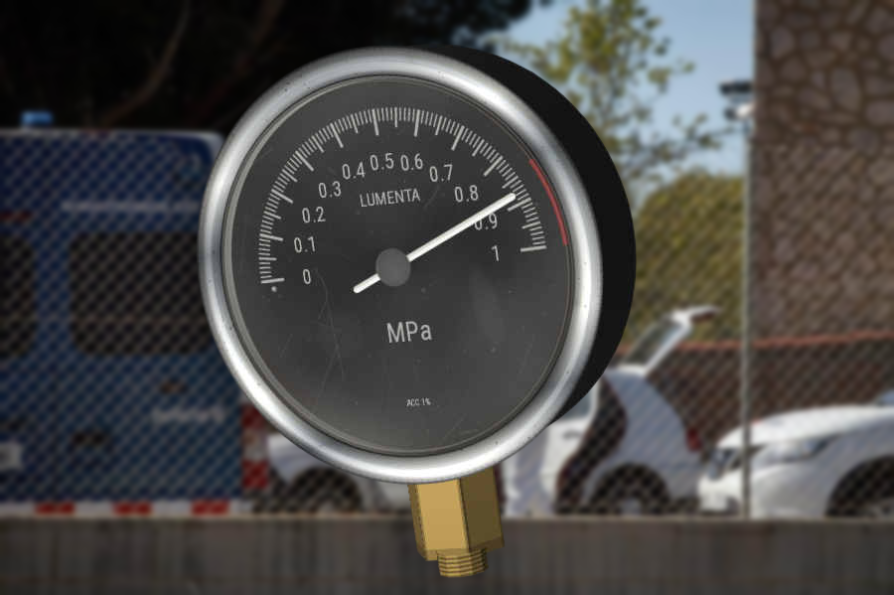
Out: 0.88 MPa
